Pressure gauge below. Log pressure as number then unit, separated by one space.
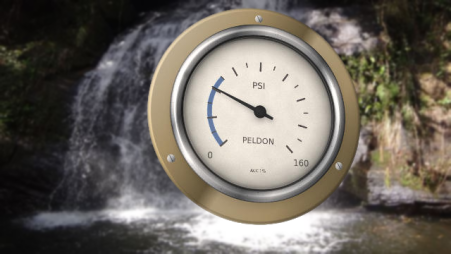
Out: 40 psi
